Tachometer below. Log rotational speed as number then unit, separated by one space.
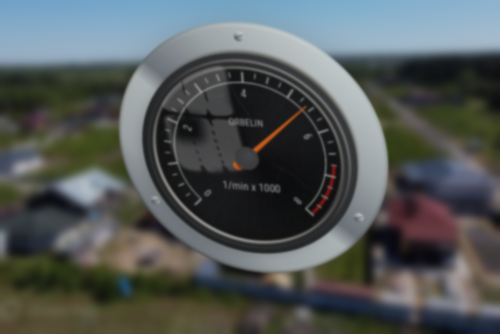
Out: 5375 rpm
